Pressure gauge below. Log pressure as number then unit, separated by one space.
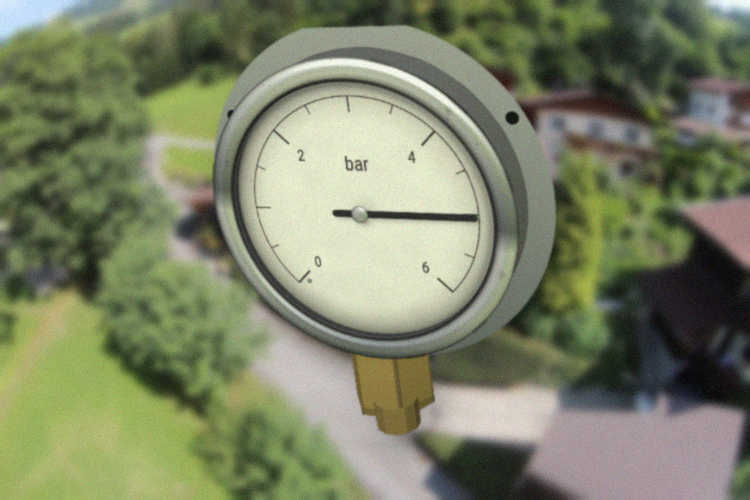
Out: 5 bar
